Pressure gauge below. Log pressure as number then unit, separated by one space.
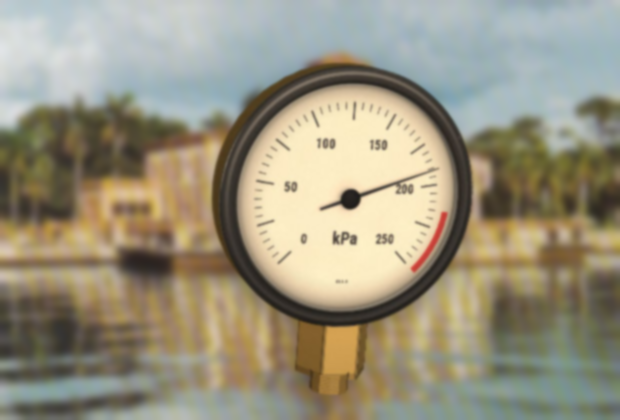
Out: 190 kPa
